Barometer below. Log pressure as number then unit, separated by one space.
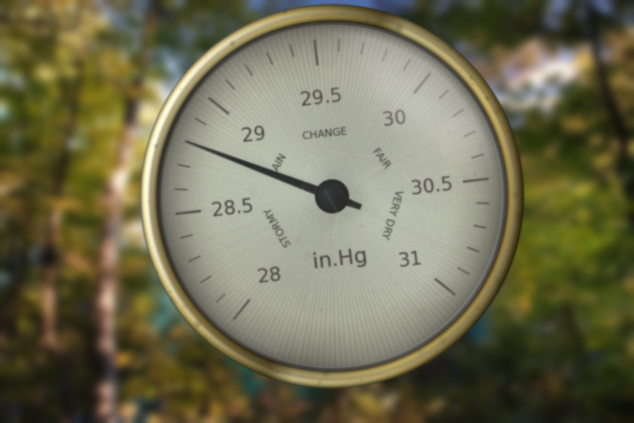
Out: 28.8 inHg
